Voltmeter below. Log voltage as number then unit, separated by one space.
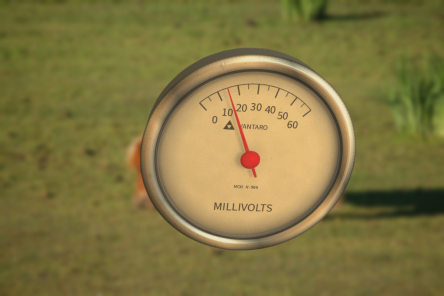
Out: 15 mV
